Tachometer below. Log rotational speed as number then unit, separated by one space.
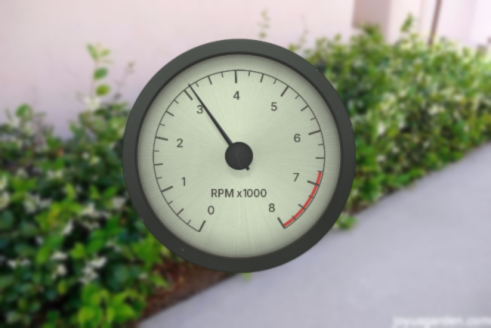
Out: 3125 rpm
